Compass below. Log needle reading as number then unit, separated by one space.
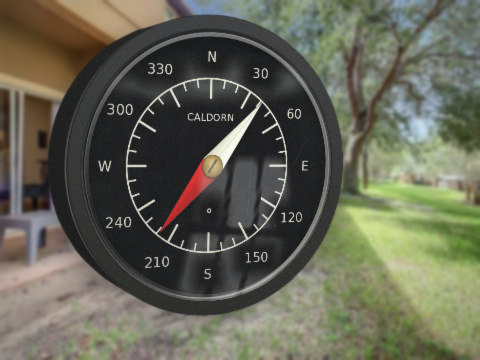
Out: 220 °
